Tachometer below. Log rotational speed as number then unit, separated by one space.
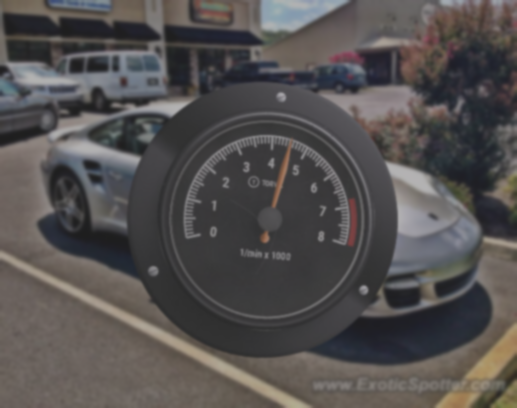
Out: 4500 rpm
